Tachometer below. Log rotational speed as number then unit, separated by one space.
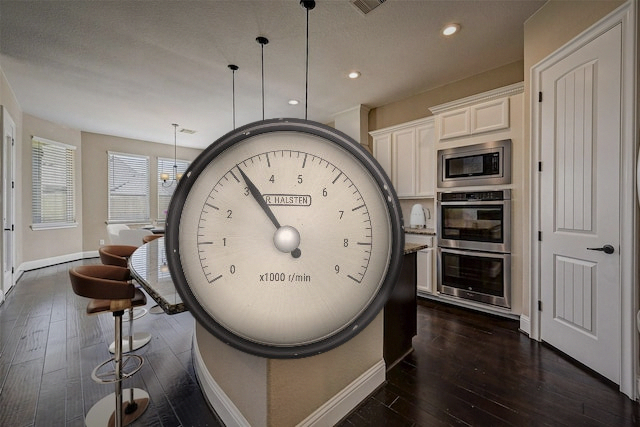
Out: 3200 rpm
